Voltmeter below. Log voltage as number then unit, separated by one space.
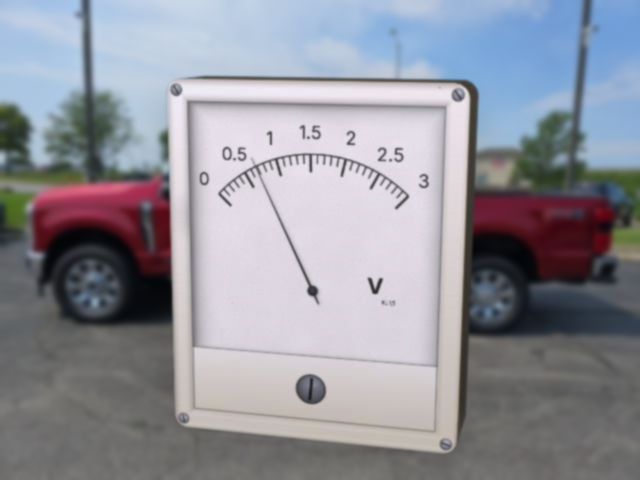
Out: 0.7 V
